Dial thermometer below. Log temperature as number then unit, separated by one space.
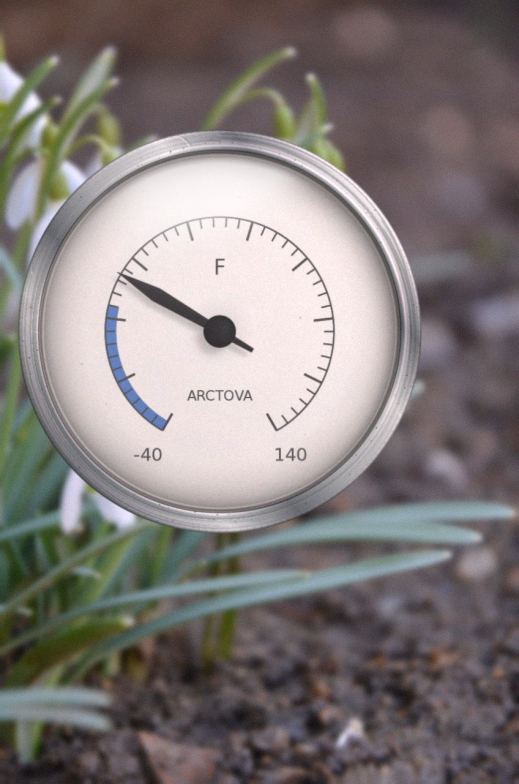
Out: 14 °F
